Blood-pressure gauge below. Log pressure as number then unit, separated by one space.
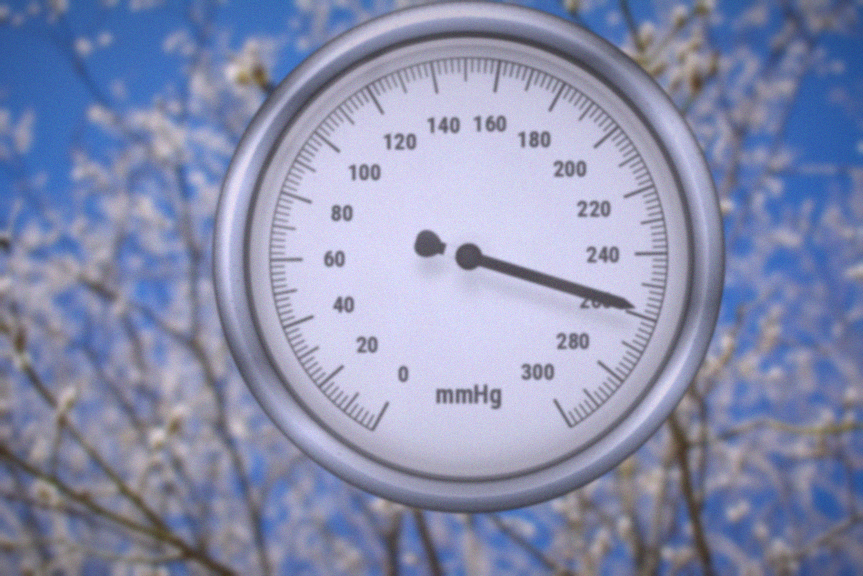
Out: 258 mmHg
